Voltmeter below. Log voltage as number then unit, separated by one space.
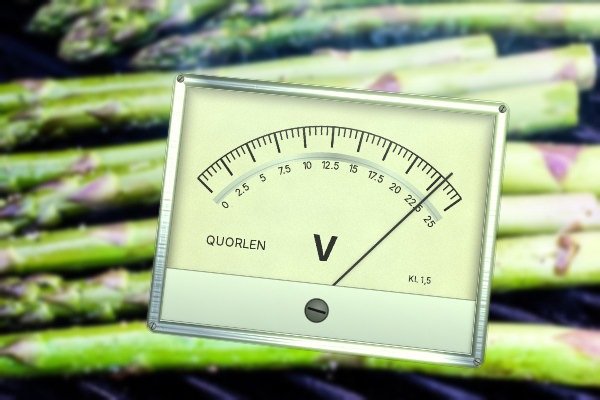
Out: 23 V
